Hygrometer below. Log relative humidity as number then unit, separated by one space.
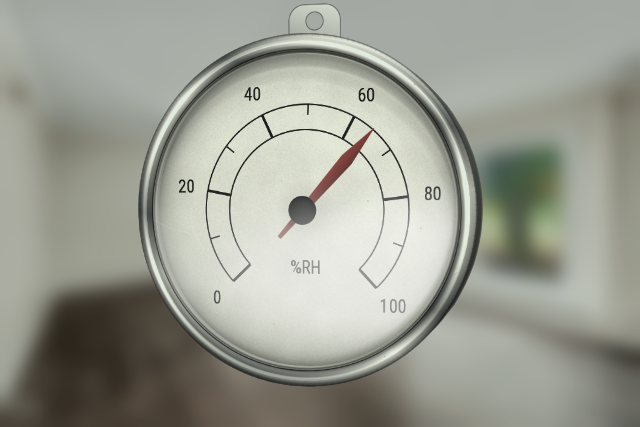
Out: 65 %
